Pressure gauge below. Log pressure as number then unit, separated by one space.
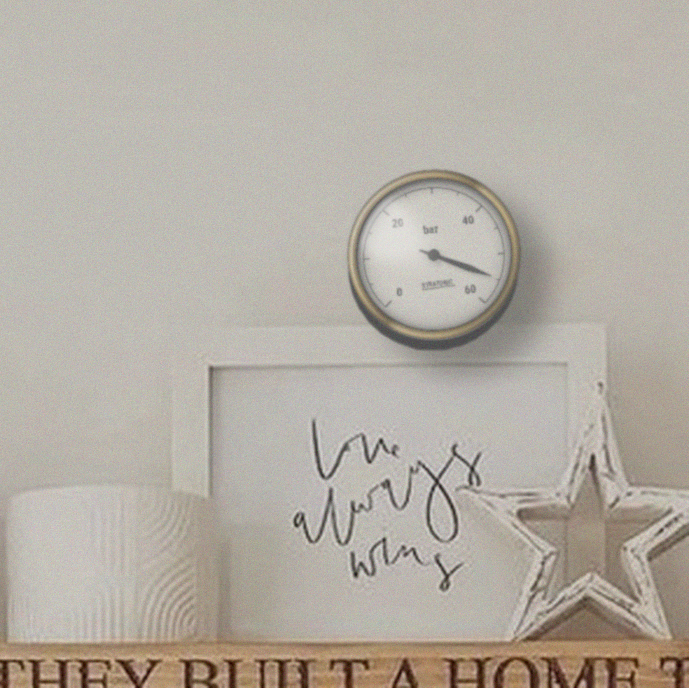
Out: 55 bar
